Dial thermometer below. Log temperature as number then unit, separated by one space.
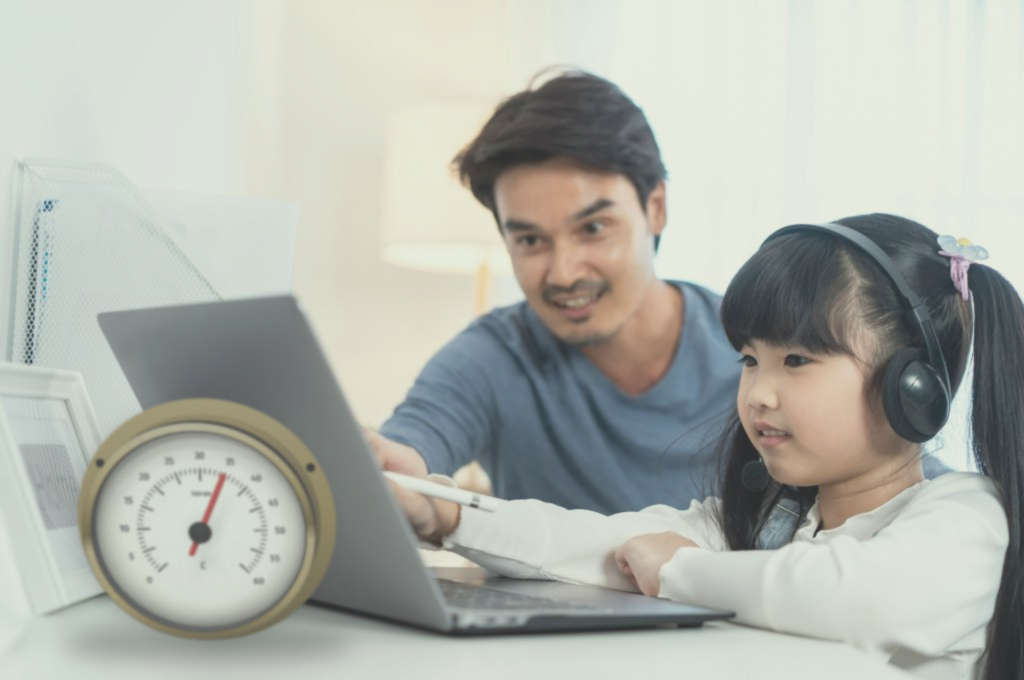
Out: 35 °C
